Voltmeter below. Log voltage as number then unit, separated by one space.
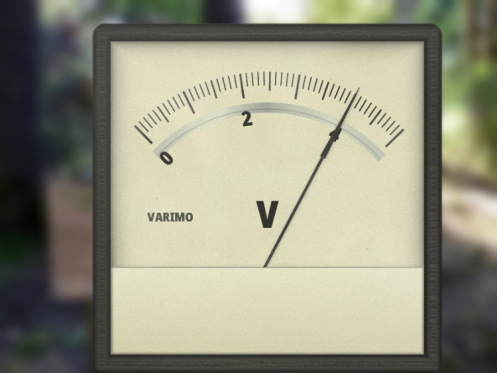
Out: 4 V
